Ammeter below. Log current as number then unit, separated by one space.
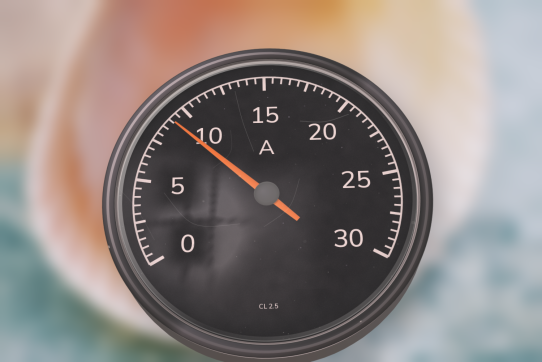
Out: 9 A
